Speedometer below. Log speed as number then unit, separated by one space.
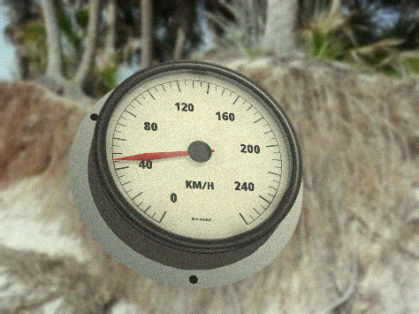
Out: 45 km/h
